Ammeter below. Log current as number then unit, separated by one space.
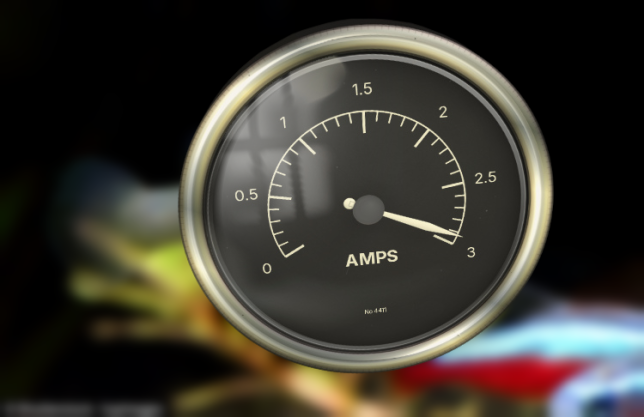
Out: 2.9 A
